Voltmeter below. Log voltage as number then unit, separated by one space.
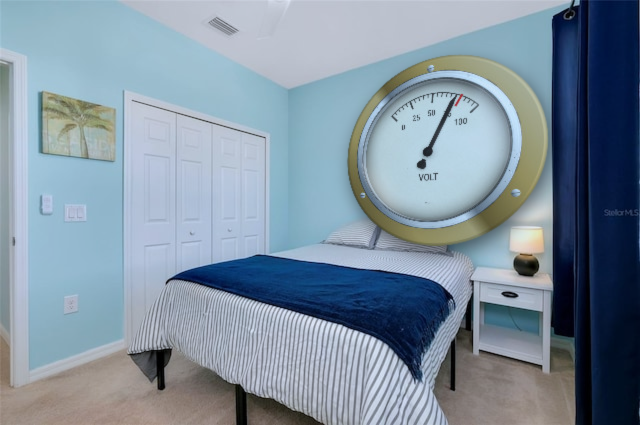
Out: 75 V
